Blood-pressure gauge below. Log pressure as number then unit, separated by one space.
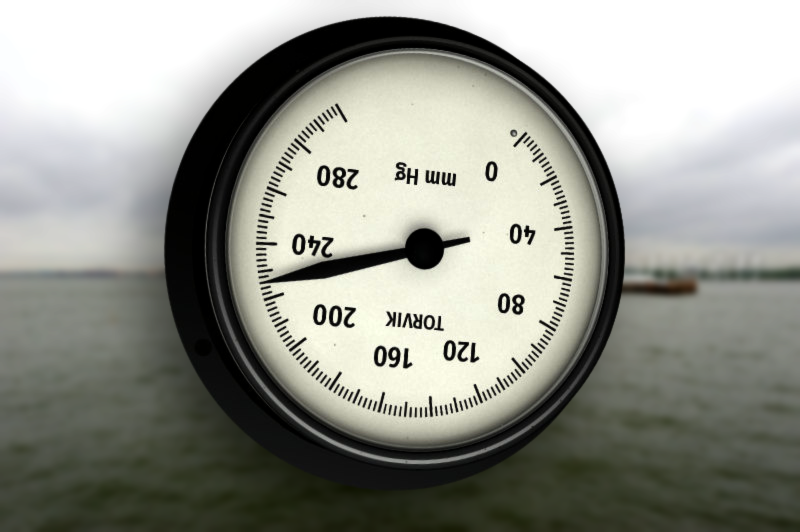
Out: 226 mmHg
